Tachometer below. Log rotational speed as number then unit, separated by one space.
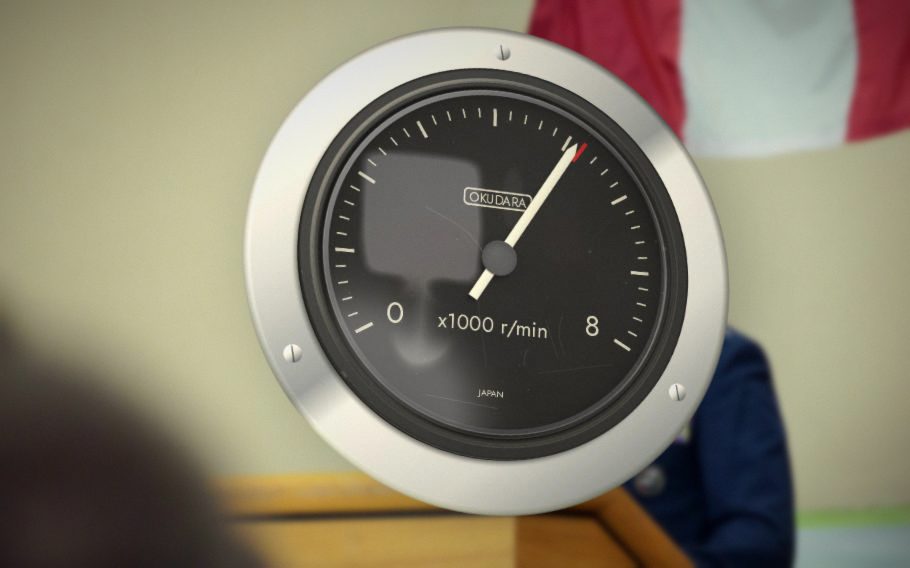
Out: 5100 rpm
